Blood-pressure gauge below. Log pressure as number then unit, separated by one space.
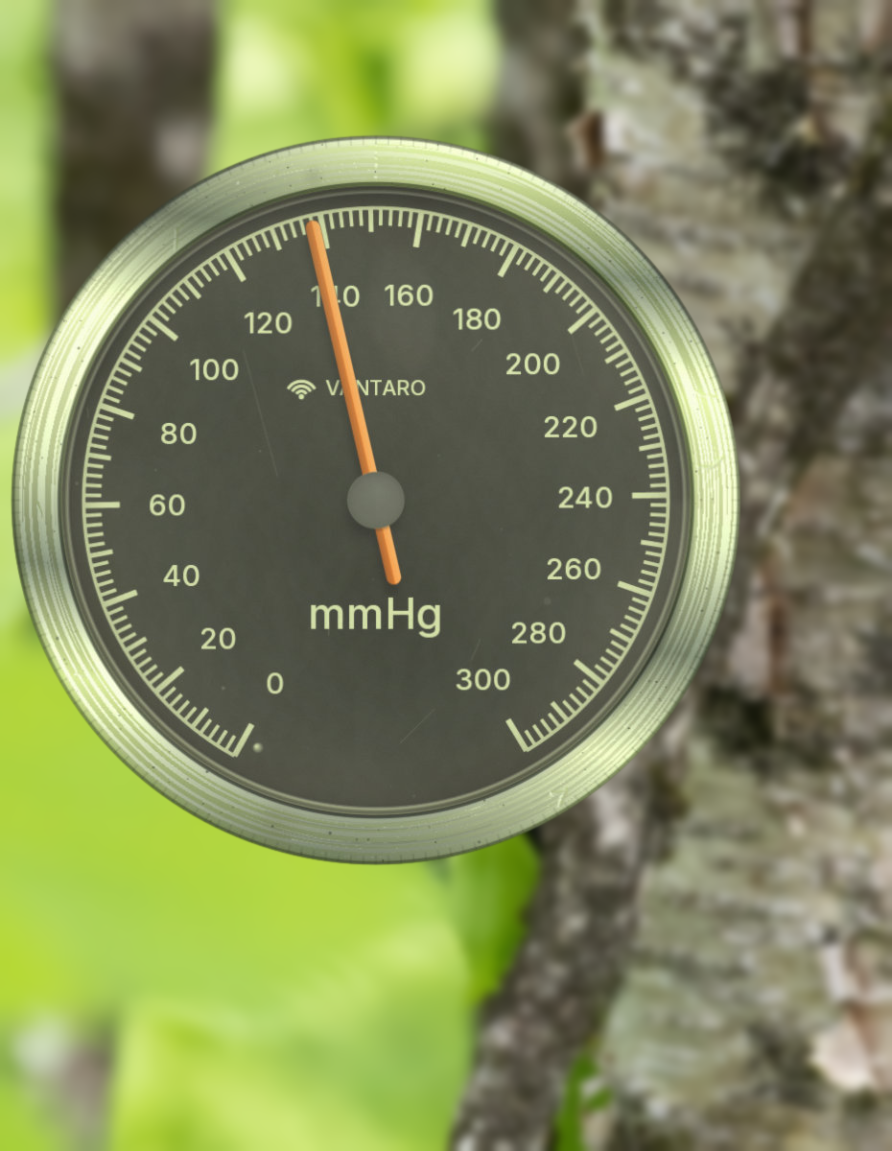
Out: 138 mmHg
